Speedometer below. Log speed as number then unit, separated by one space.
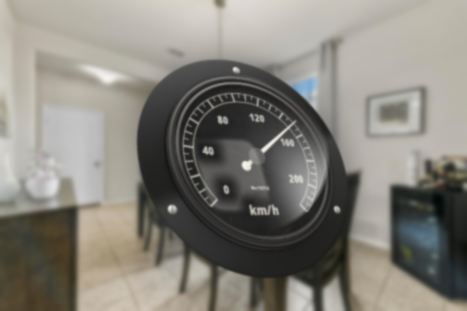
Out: 150 km/h
